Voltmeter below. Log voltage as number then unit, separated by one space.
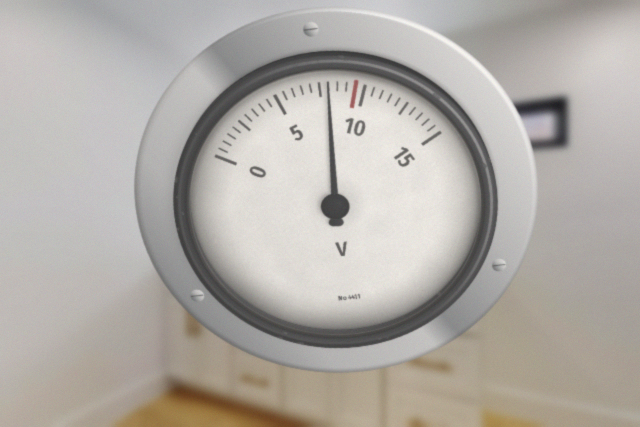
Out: 8 V
